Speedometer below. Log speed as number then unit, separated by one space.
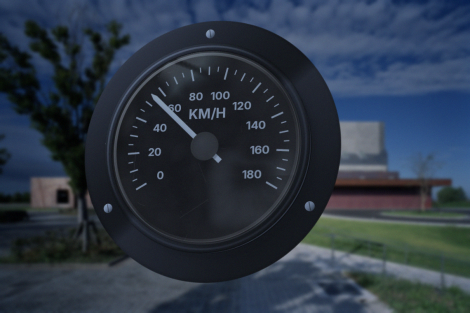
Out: 55 km/h
